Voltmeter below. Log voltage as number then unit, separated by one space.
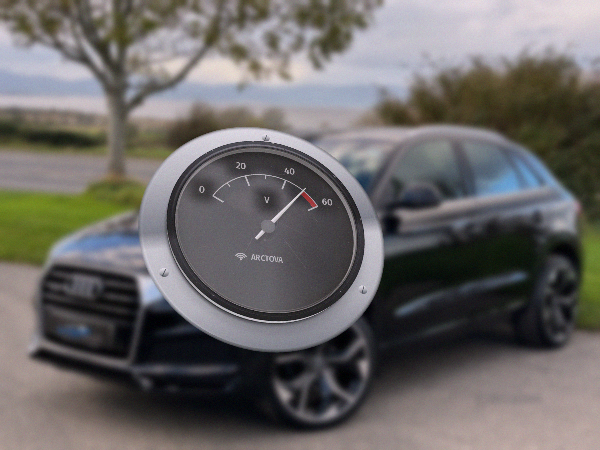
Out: 50 V
